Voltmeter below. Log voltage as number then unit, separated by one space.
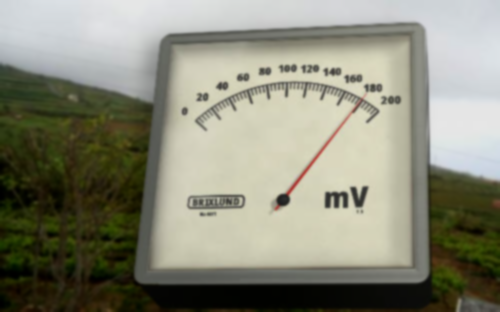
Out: 180 mV
